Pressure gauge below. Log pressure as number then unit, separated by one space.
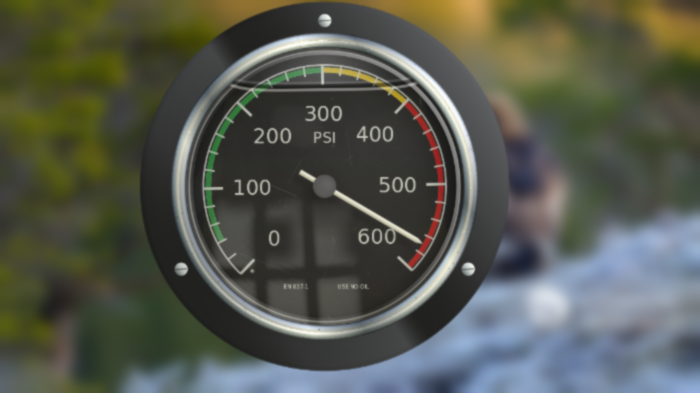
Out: 570 psi
